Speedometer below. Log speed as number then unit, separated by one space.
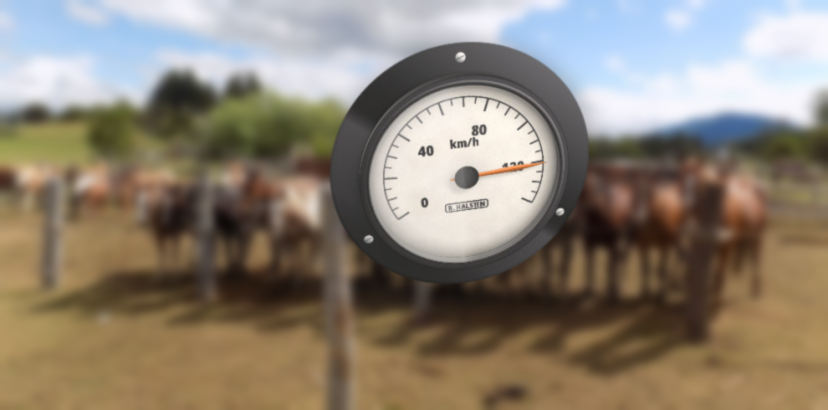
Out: 120 km/h
